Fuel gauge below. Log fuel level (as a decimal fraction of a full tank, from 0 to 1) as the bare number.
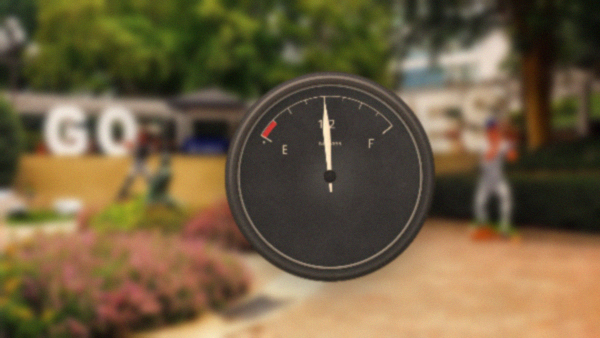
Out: 0.5
